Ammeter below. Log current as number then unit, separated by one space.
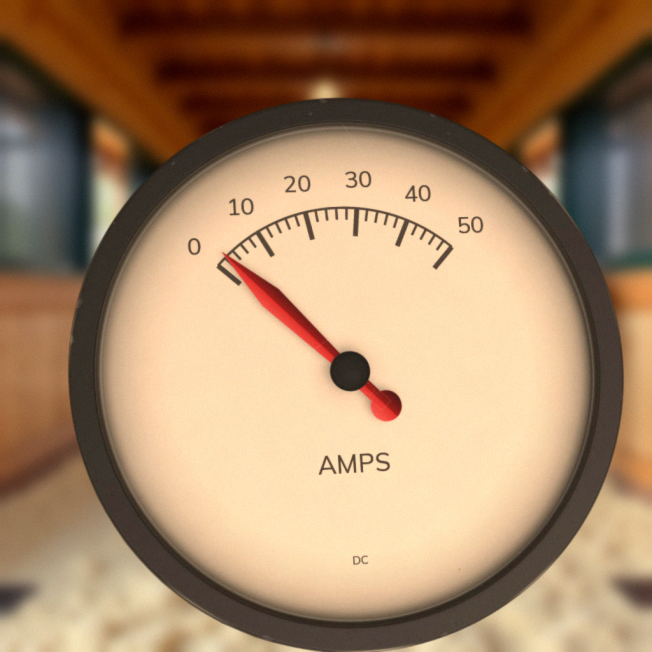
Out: 2 A
